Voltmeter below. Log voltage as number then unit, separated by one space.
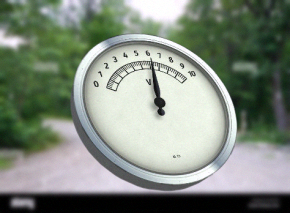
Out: 6 V
